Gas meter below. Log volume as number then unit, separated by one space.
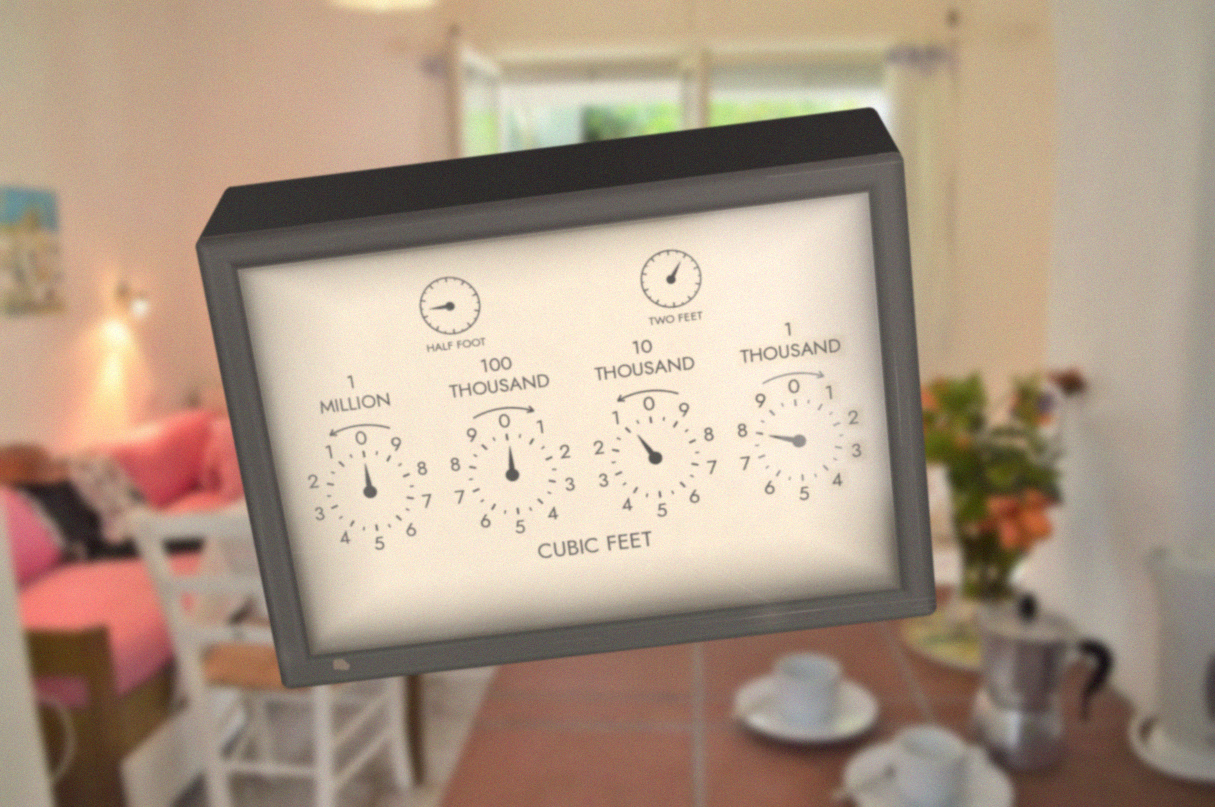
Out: 800 ft³
